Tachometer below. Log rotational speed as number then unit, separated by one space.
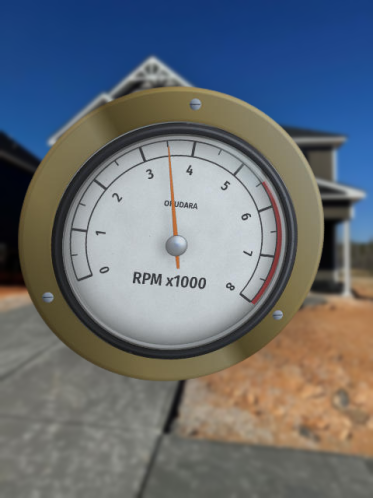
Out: 3500 rpm
